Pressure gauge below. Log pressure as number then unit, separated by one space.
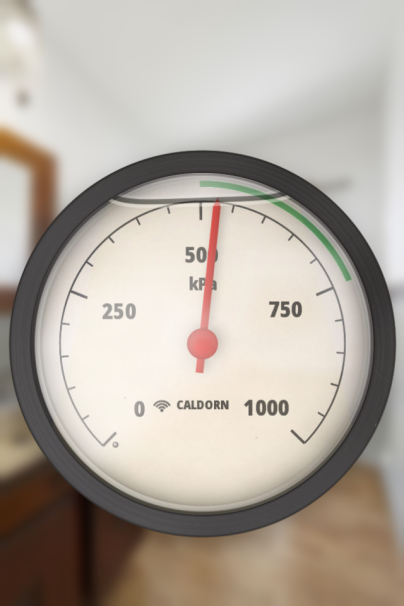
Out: 525 kPa
